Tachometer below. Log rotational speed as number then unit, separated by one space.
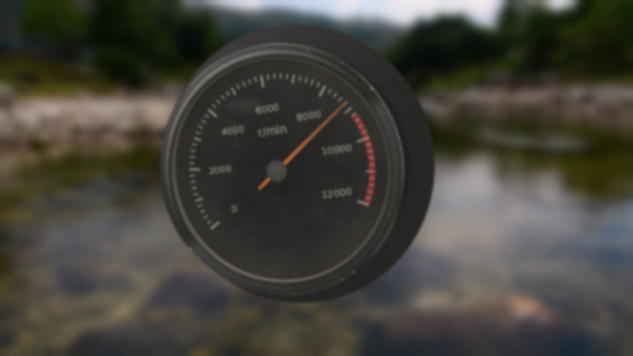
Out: 8800 rpm
